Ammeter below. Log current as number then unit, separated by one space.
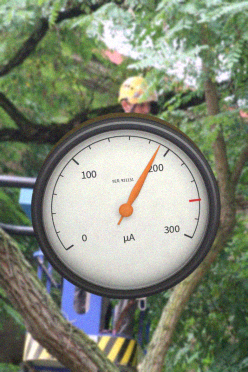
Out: 190 µA
